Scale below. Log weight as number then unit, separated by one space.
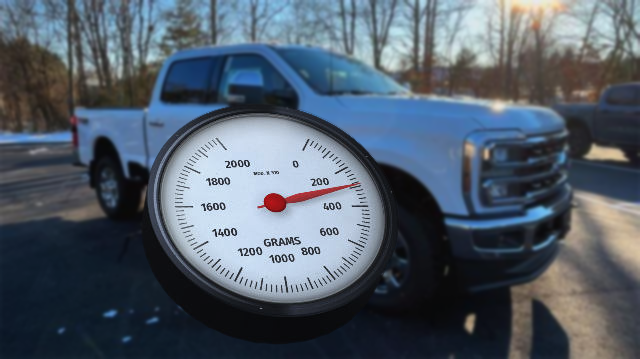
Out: 300 g
